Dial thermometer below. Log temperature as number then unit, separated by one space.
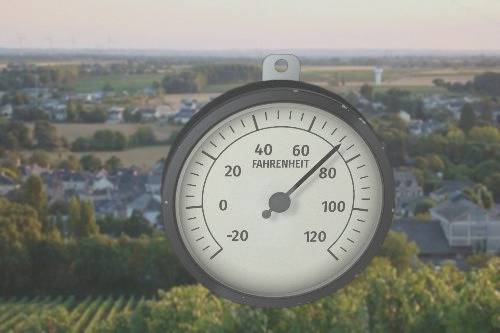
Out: 72 °F
